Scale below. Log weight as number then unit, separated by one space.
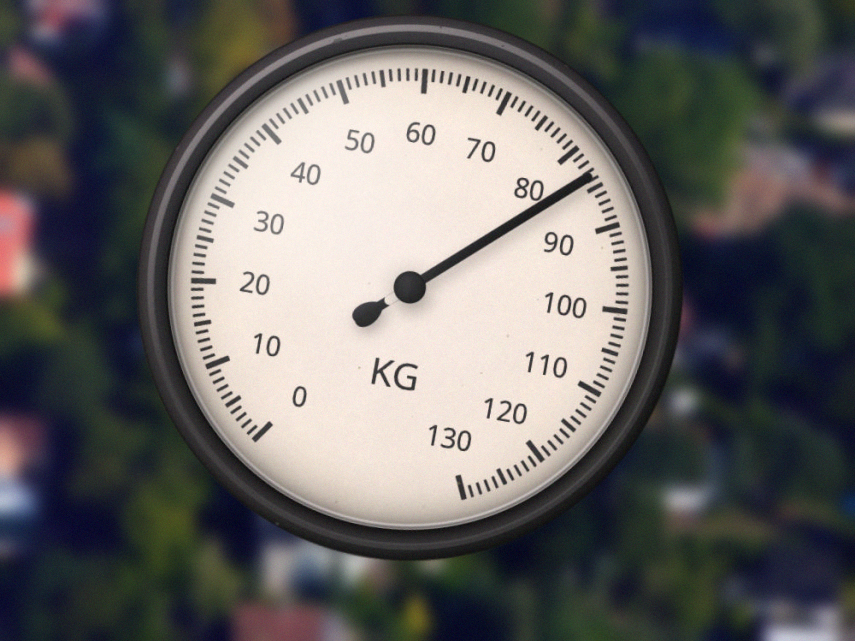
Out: 83.5 kg
